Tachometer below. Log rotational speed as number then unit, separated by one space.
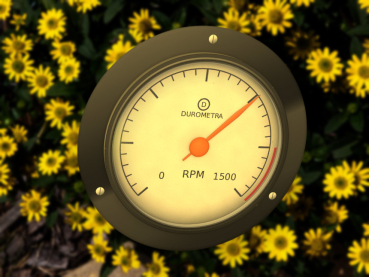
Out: 1000 rpm
